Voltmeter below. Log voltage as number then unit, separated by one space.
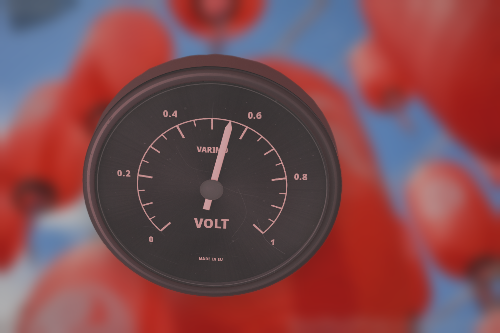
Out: 0.55 V
